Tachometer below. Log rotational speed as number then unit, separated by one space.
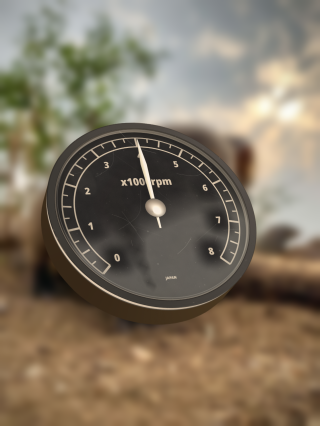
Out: 4000 rpm
